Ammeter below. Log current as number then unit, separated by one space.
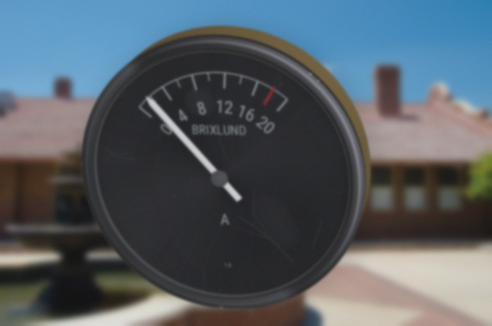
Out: 2 A
